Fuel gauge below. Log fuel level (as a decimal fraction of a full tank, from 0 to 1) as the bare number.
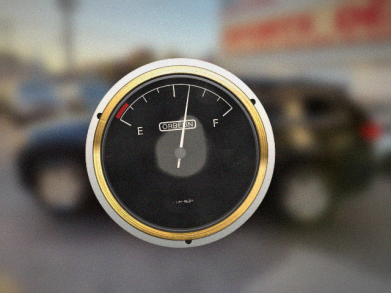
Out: 0.625
